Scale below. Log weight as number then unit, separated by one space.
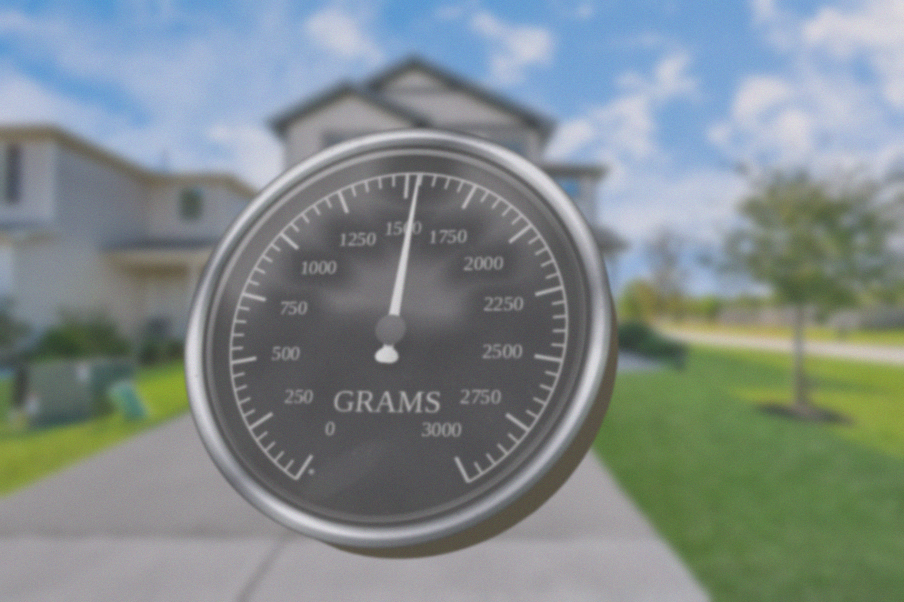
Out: 1550 g
